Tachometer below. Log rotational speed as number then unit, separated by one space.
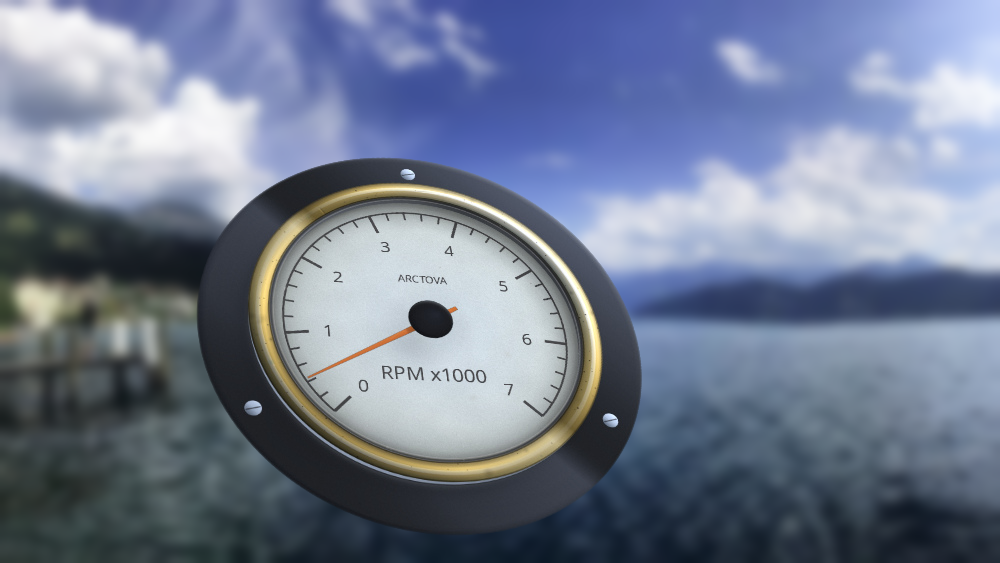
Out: 400 rpm
